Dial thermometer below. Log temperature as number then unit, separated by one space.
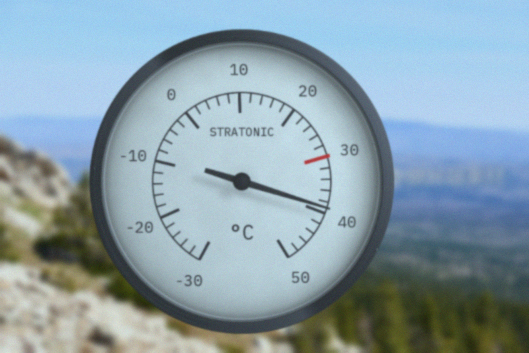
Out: 39 °C
